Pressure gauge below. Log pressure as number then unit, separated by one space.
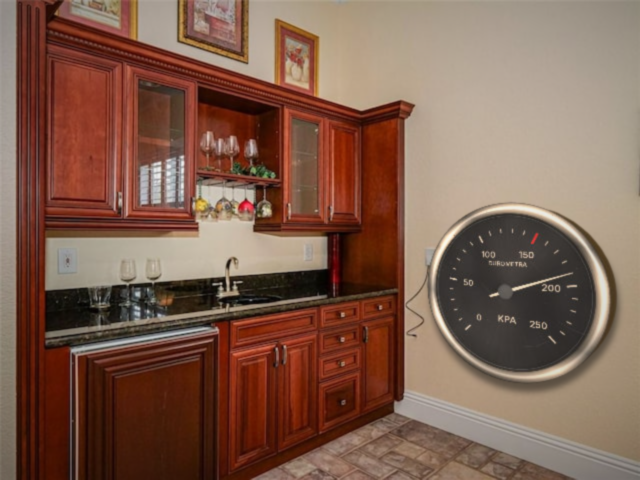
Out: 190 kPa
